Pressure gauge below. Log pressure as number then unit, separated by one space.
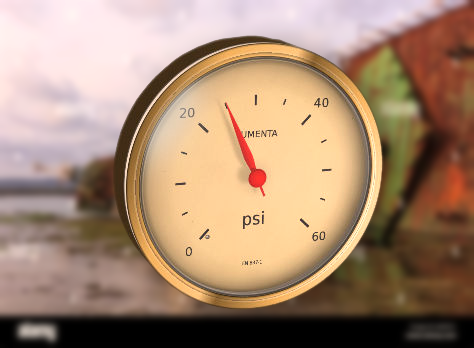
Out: 25 psi
